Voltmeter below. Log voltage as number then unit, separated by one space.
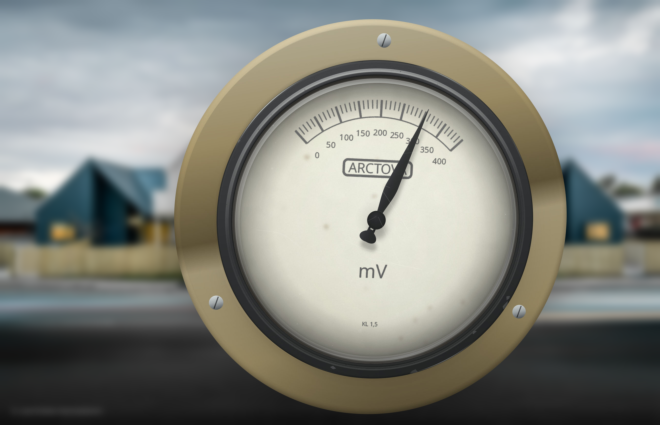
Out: 300 mV
